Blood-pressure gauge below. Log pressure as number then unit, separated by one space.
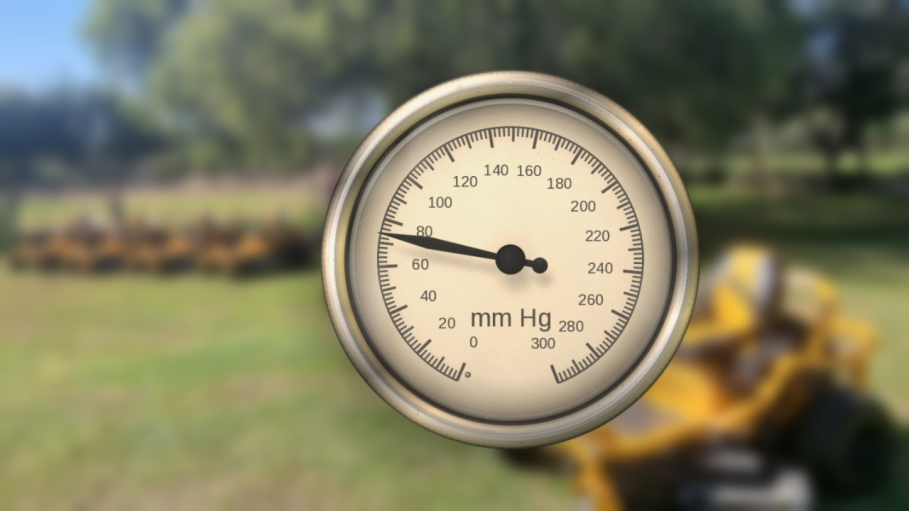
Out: 74 mmHg
